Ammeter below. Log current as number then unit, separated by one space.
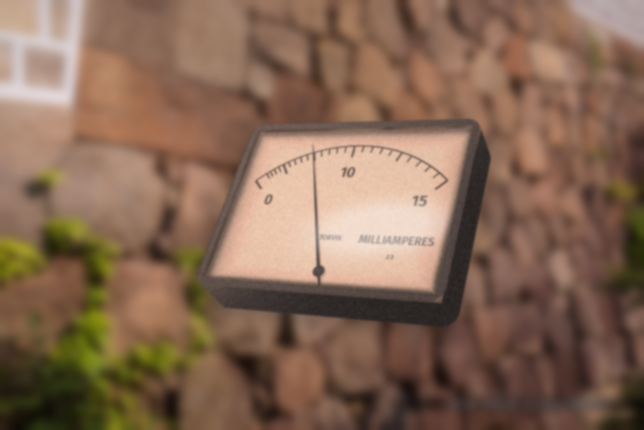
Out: 7.5 mA
